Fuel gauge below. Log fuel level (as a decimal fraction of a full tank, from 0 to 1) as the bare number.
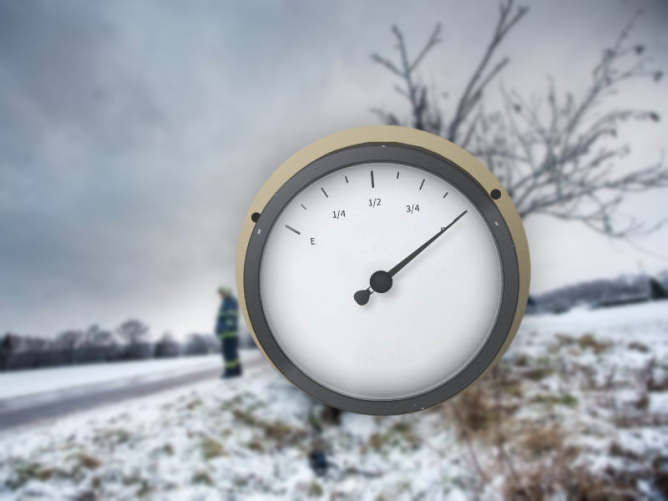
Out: 1
